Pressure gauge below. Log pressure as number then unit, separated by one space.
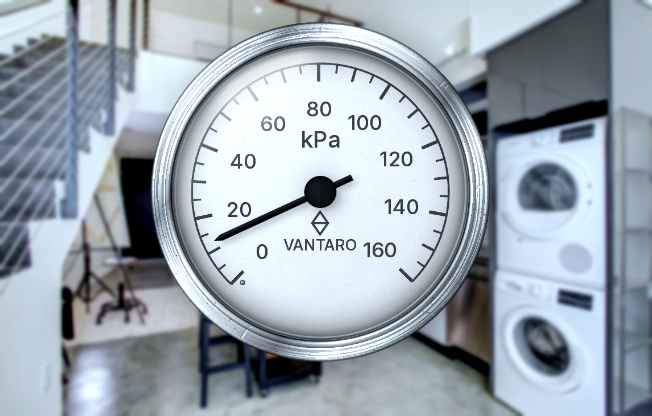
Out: 12.5 kPa
